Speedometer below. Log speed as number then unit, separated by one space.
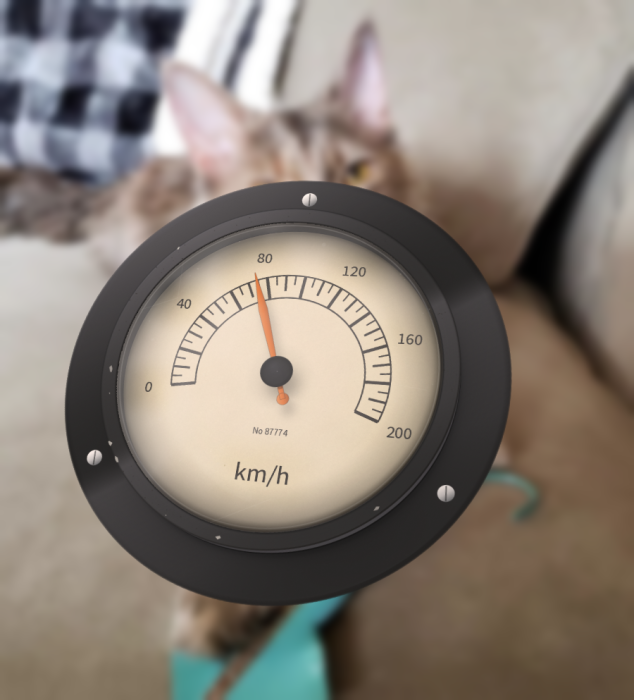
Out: 75 km/h
